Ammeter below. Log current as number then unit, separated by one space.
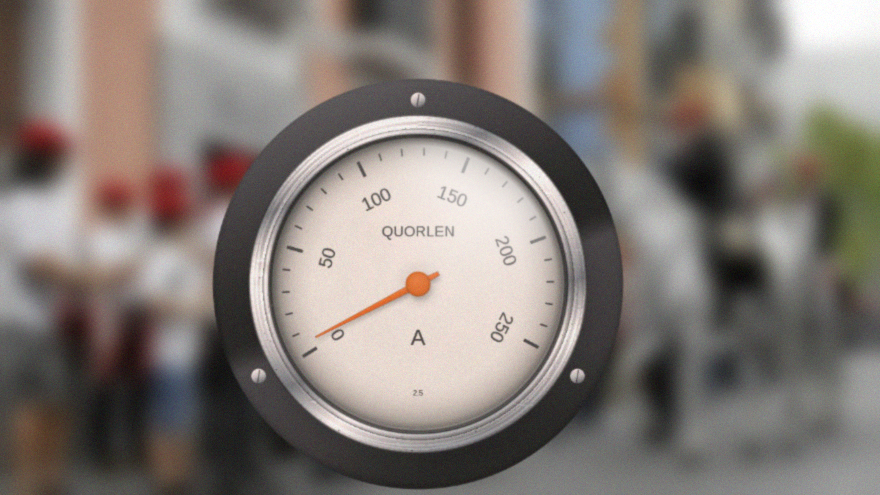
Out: 5 A
